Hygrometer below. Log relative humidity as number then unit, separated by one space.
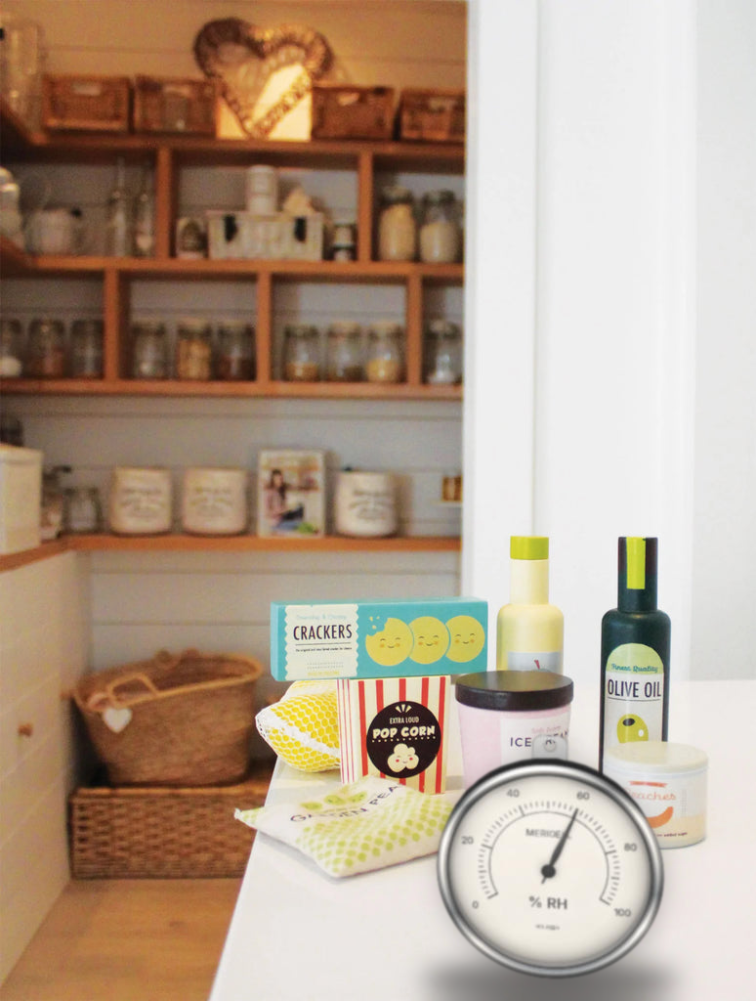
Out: 60 %
